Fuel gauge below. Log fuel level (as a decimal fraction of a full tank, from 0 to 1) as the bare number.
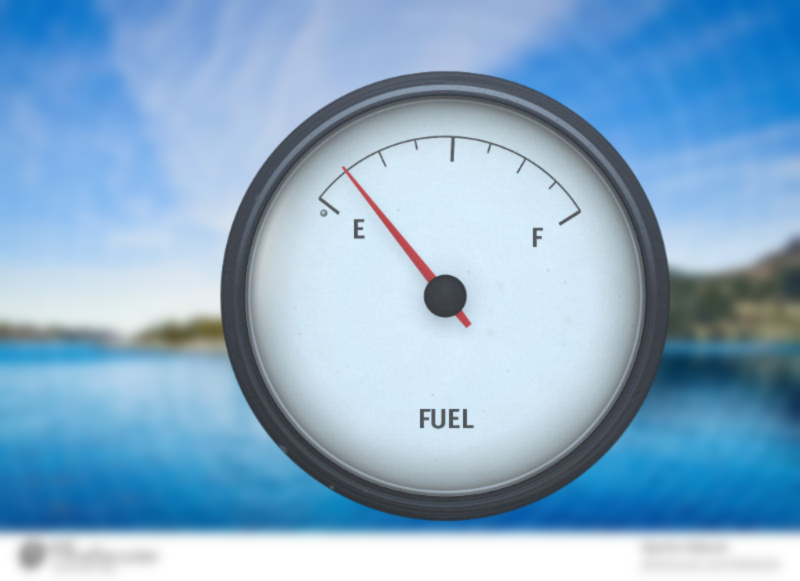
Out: 0.125
